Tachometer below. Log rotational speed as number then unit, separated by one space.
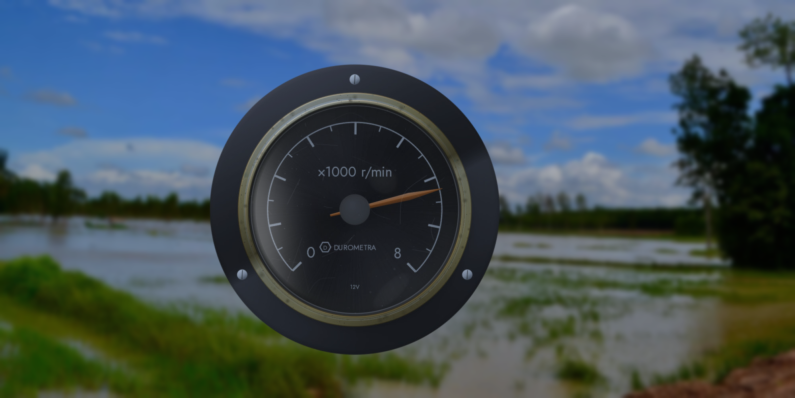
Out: 6250 rpm
